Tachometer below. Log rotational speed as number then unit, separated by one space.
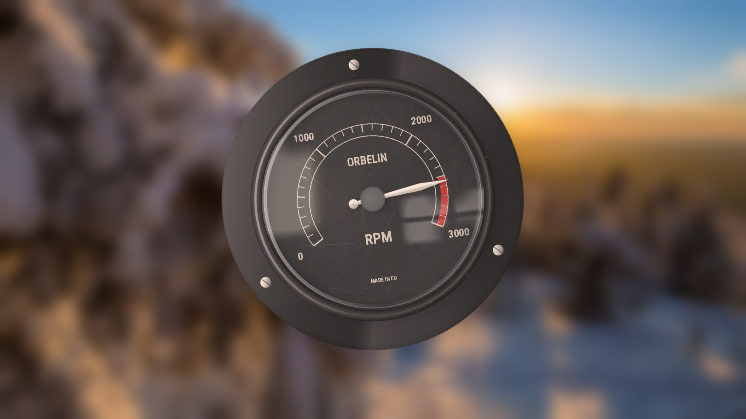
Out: 2550 rpm
